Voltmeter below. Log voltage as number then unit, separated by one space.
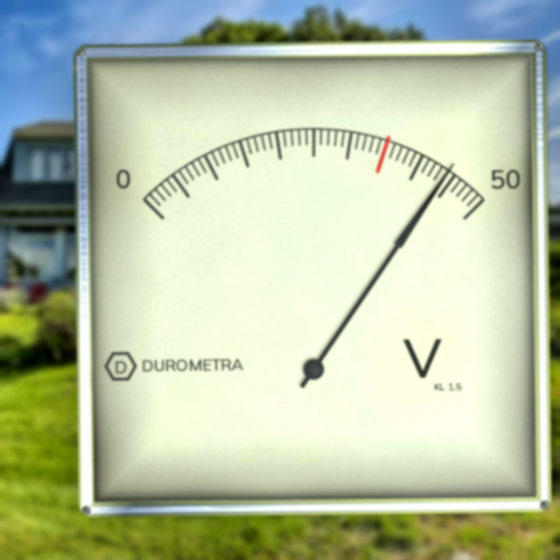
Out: 44 V
